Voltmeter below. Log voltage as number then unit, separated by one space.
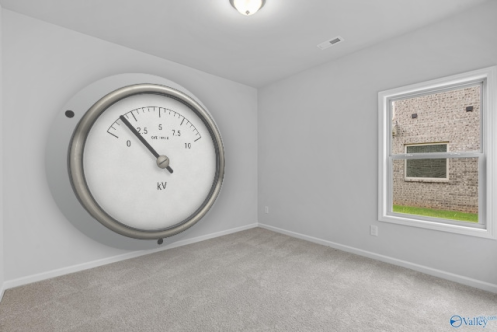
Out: 1.5 kV
